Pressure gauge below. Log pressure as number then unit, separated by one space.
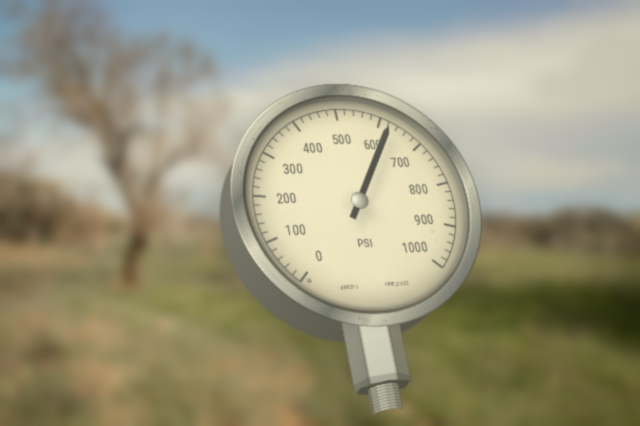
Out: 620 psi
